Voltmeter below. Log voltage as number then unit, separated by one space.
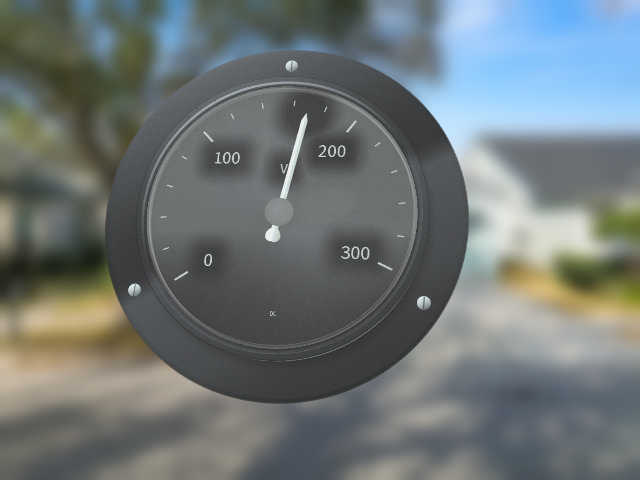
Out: 170 V
